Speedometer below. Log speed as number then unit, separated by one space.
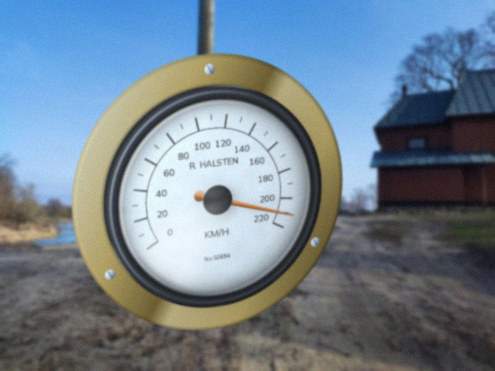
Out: 210 km/h
